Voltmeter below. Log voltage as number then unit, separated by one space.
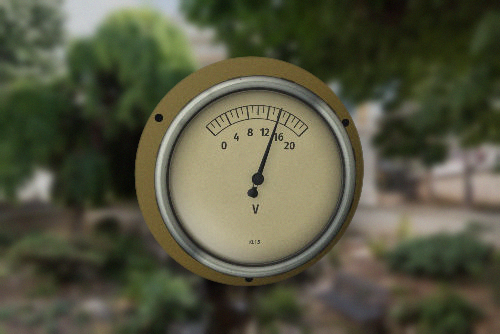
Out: 14 V
